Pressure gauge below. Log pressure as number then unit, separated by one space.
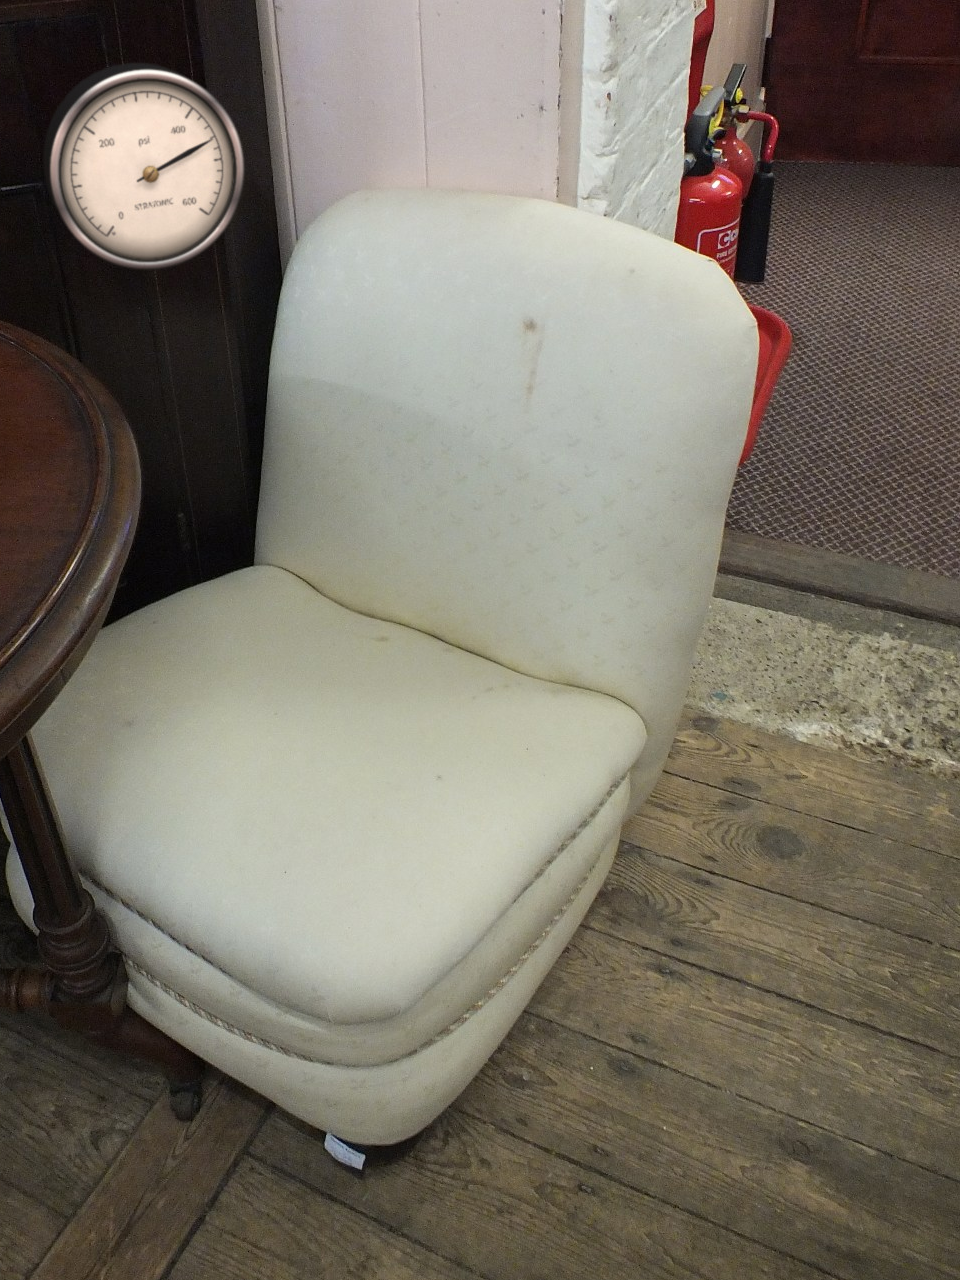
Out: 460 psi
